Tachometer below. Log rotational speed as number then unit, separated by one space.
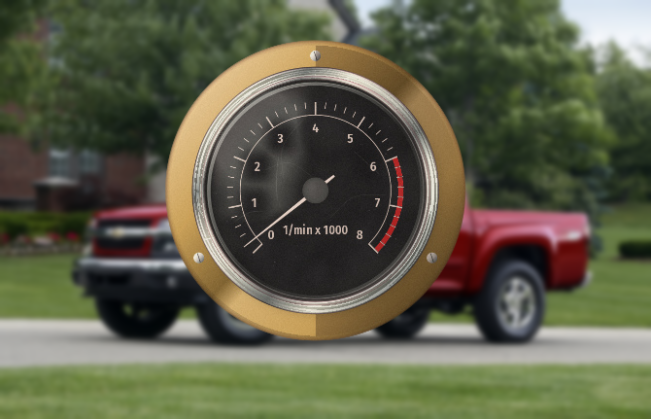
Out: 200 rpm
